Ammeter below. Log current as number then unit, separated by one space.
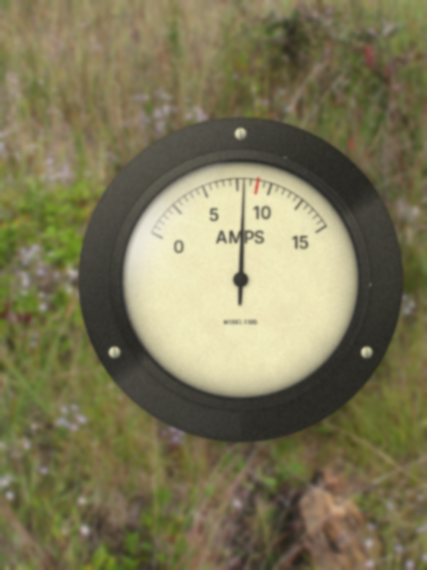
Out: 8 A
